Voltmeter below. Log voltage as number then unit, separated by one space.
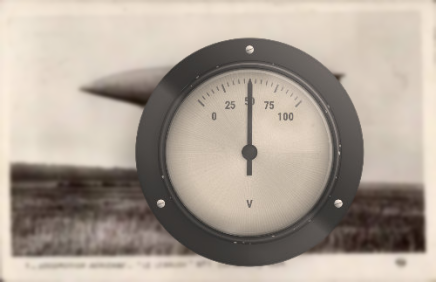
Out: 50 V
